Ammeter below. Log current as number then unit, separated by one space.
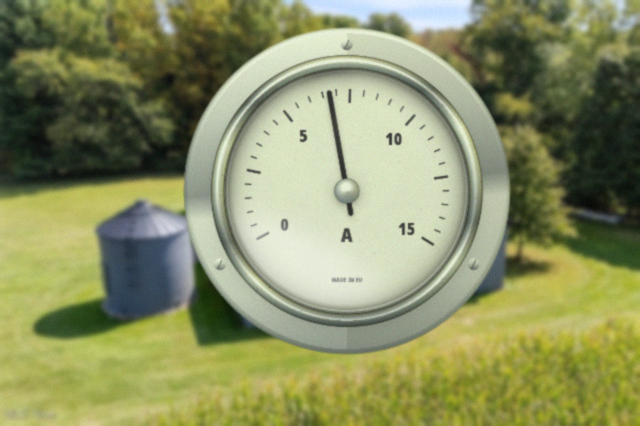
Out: 6.75 A
